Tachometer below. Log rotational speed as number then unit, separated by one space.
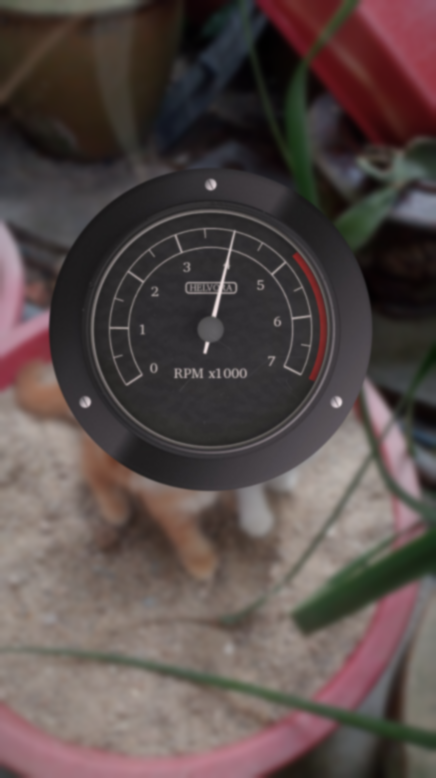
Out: 4000 rpm
